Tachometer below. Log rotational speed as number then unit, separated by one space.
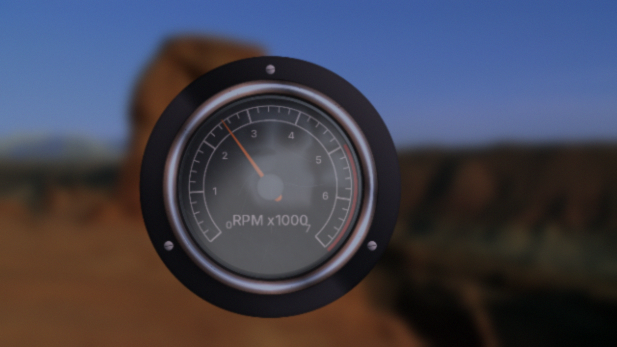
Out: 2500 rpm
